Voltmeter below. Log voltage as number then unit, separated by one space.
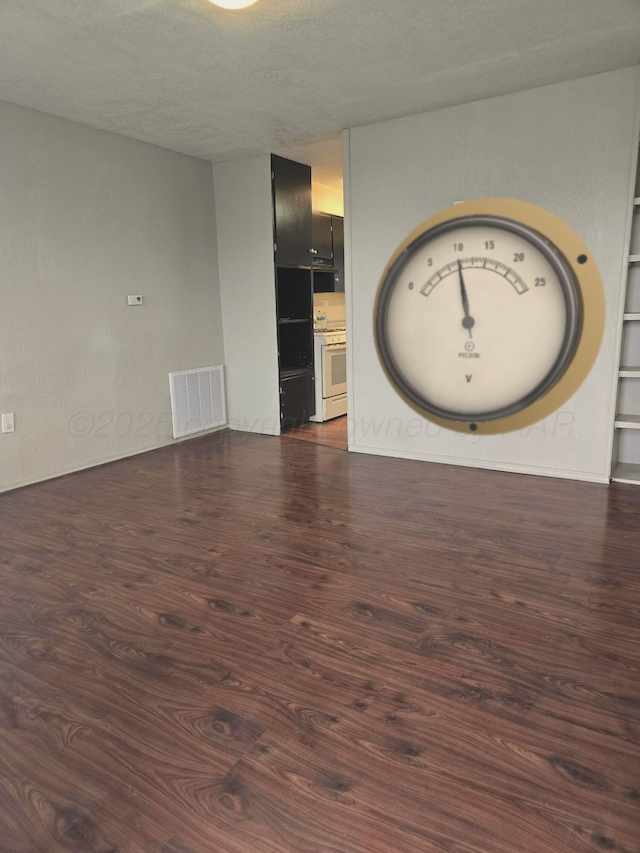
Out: 10 V
